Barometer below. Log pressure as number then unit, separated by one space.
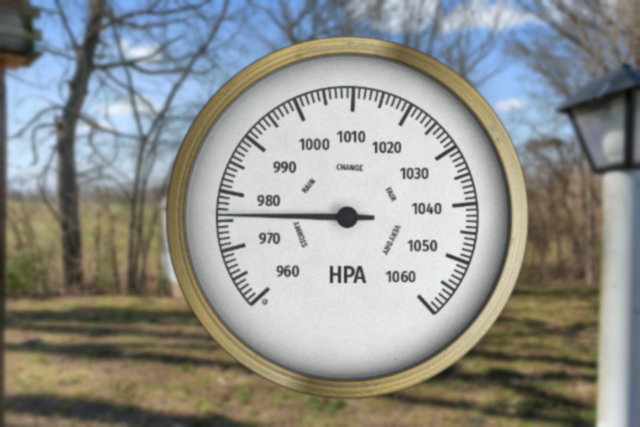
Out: 976 hPa
